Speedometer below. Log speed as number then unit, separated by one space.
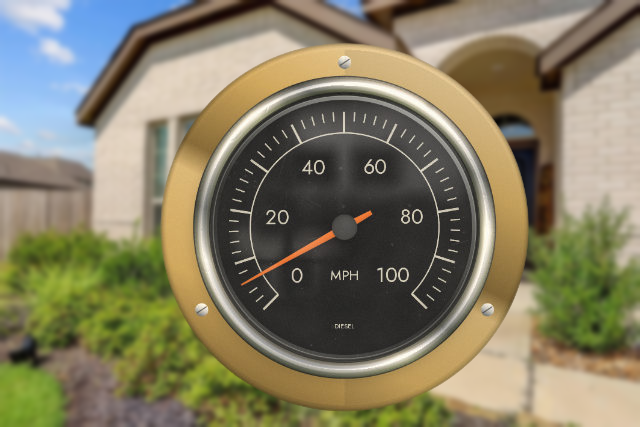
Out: 6 mph
